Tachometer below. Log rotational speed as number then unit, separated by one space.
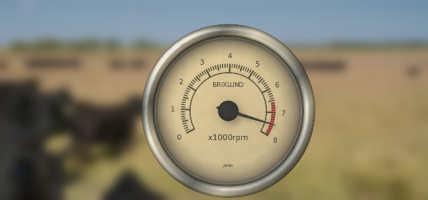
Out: 7500 rpm
